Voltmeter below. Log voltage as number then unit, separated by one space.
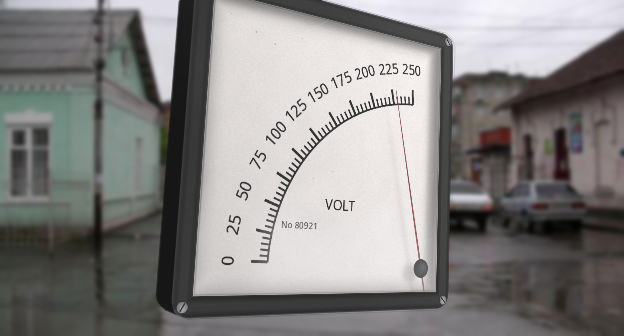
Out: 225 V
